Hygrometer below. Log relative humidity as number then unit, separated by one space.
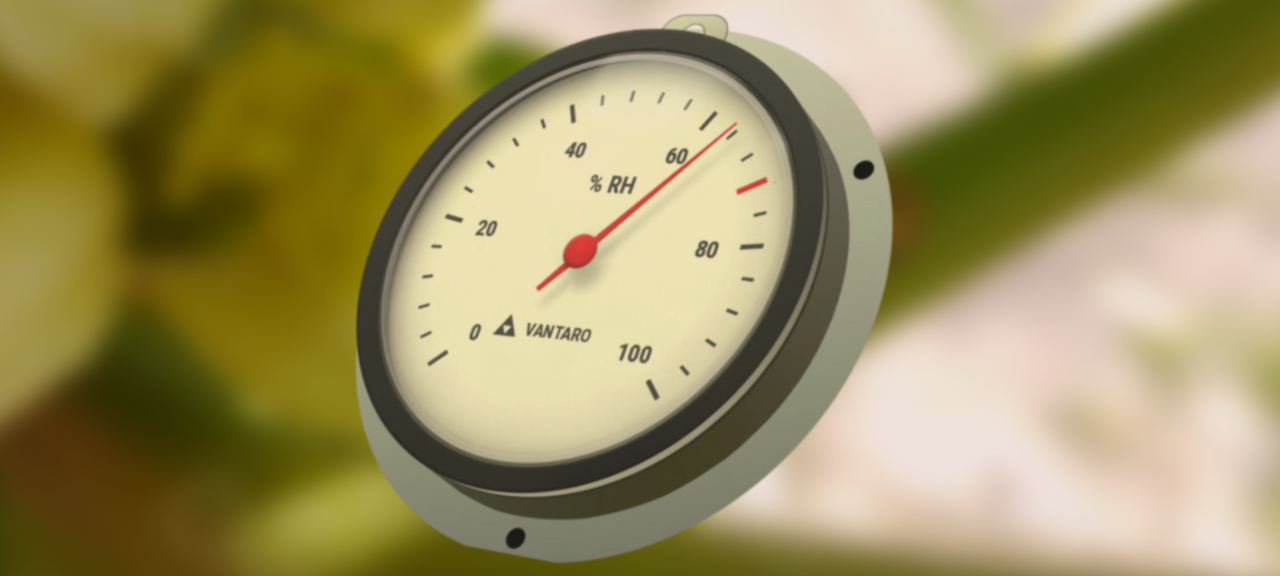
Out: 64 %
